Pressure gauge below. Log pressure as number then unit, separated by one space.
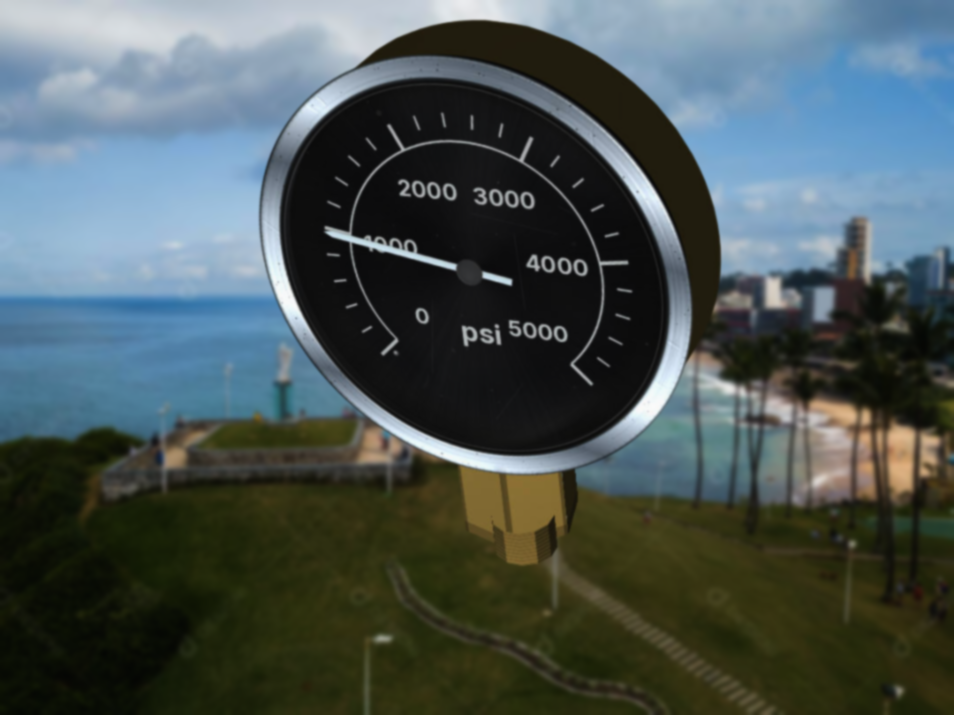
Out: 1000 psi
